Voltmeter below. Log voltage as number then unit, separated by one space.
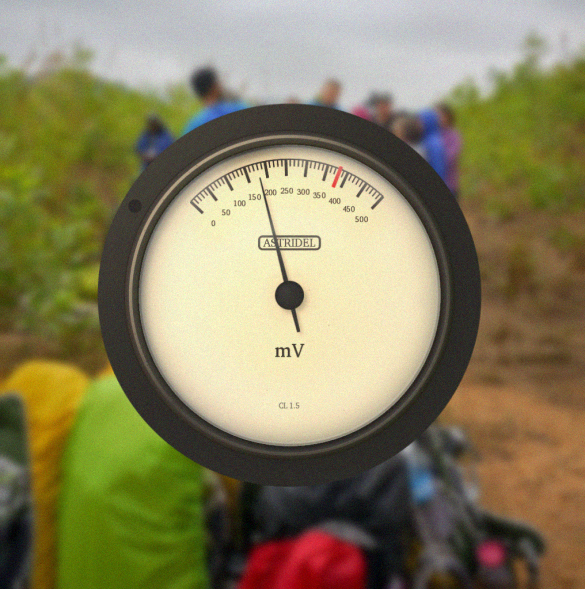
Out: 180 mV
